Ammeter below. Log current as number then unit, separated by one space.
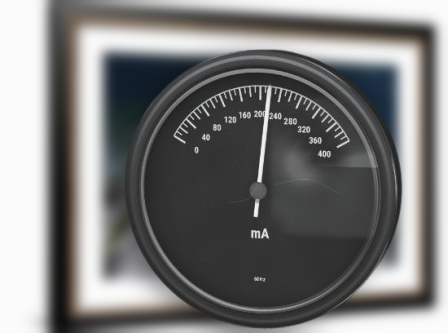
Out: 220 mA
